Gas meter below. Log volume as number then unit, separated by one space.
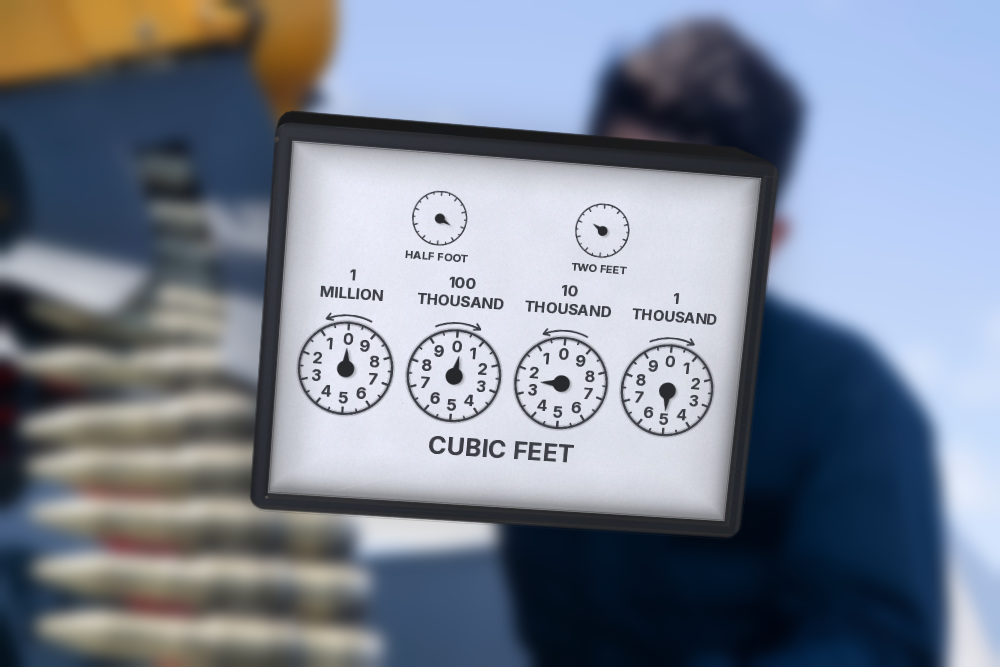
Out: 2500 ft³
